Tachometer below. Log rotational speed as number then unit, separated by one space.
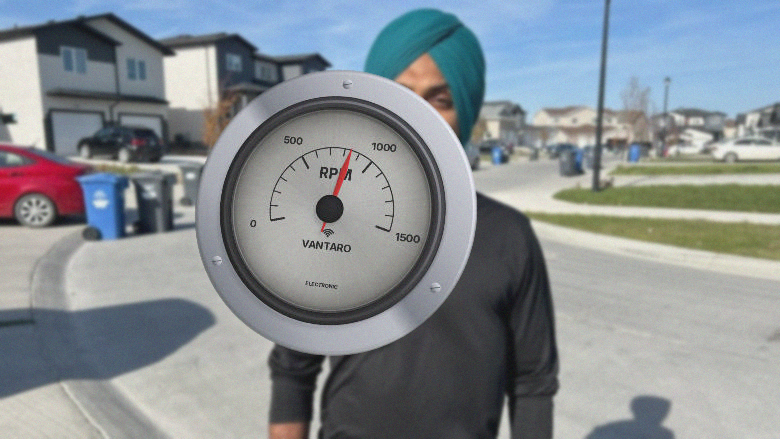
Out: 850 rpm
